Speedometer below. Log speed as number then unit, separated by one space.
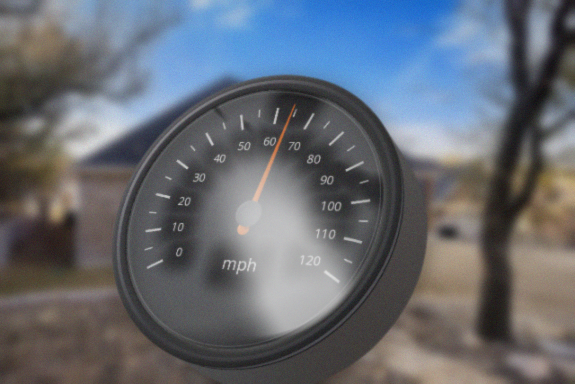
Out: 65 mph
